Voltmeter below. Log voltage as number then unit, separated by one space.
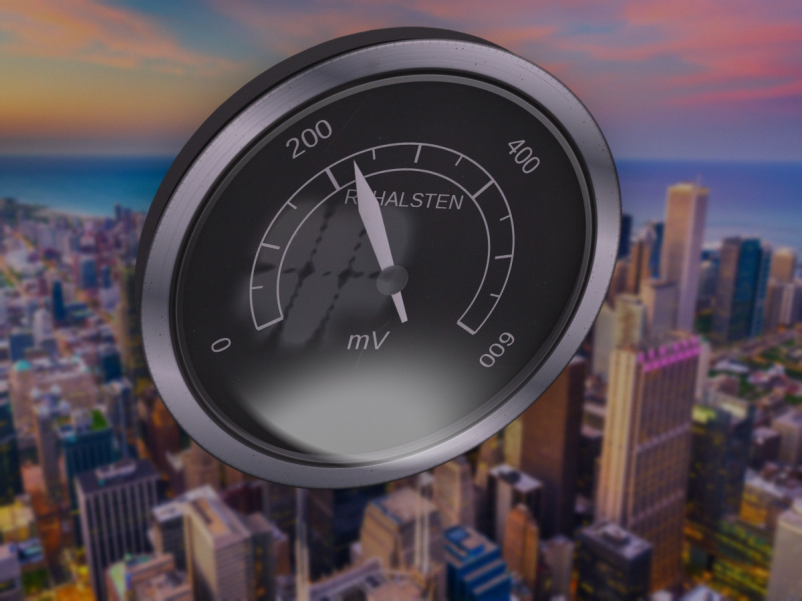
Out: 225 mV
